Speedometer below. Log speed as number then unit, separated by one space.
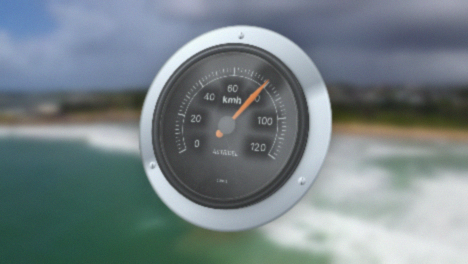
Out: 80 km/h
